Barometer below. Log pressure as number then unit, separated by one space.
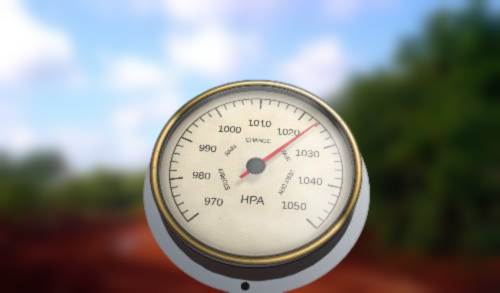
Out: 1024 hPa
